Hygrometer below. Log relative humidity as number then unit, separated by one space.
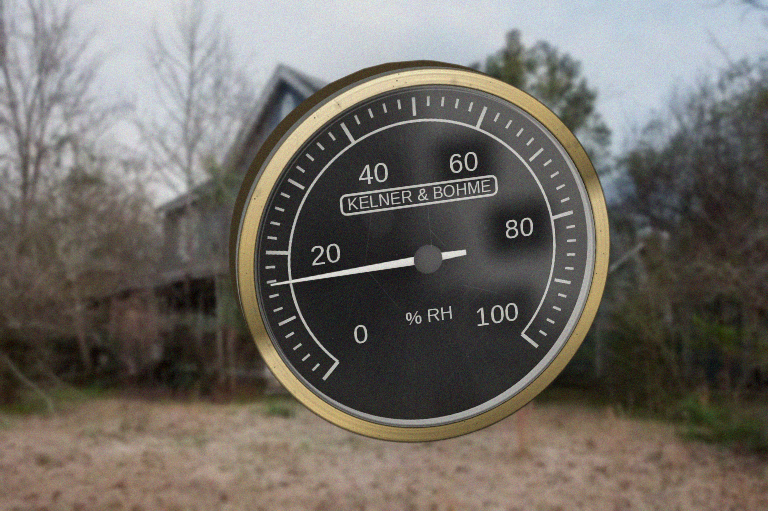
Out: 16 %
